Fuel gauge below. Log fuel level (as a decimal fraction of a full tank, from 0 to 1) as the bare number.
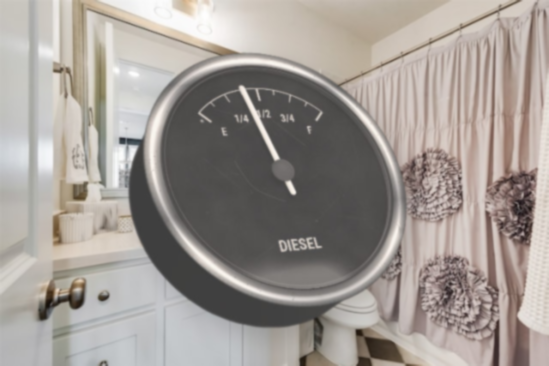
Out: 0.375
